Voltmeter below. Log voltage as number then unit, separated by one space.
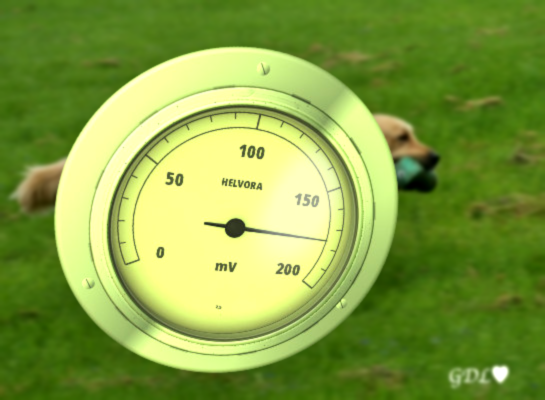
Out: 175 mV
